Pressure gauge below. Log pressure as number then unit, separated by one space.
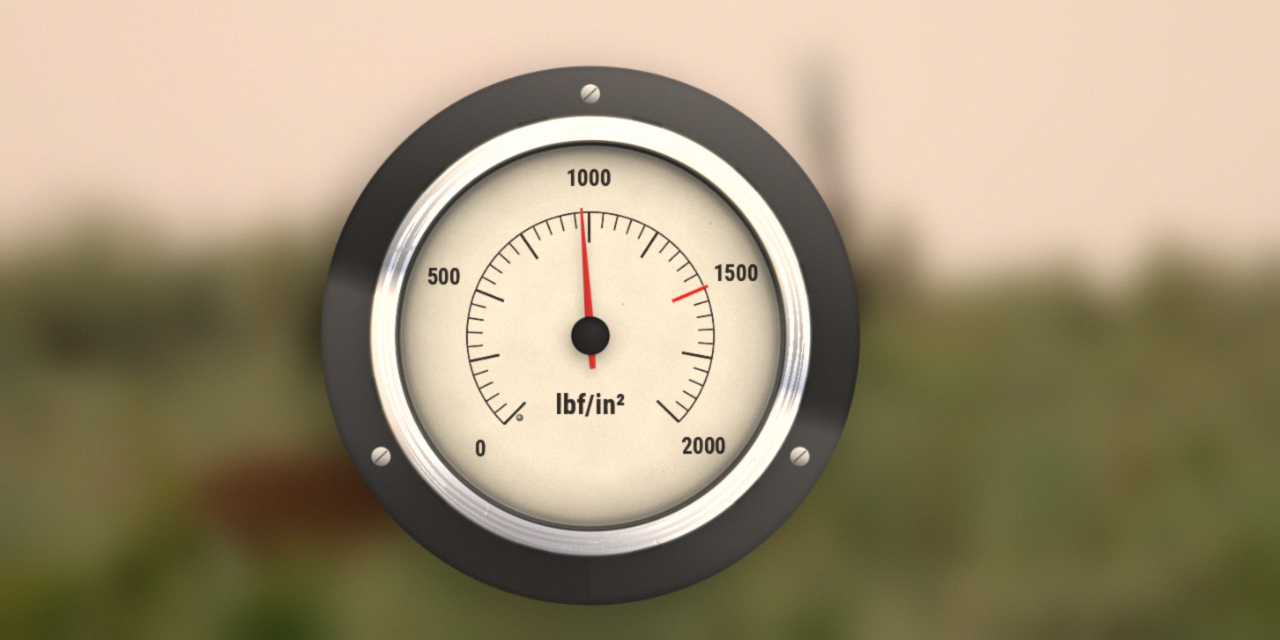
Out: 975 psi
